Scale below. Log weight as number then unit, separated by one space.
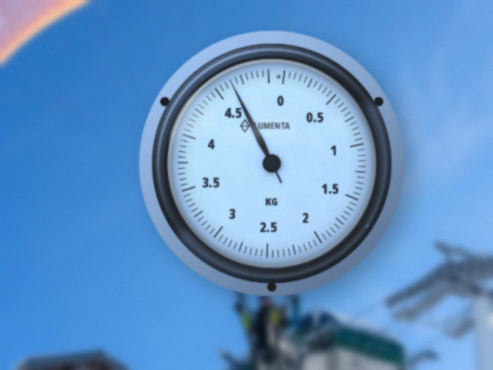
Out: 4.65 kg
